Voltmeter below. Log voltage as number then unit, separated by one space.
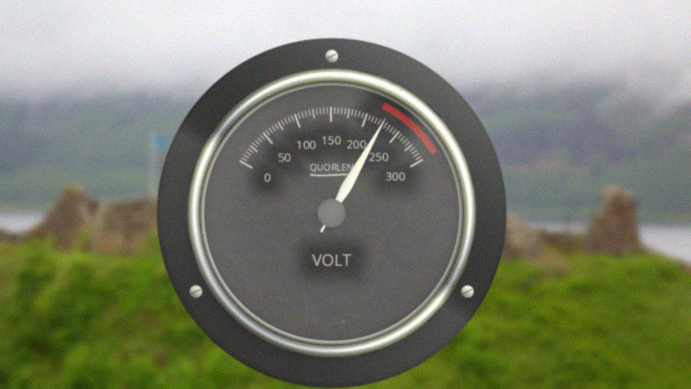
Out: 225 V
